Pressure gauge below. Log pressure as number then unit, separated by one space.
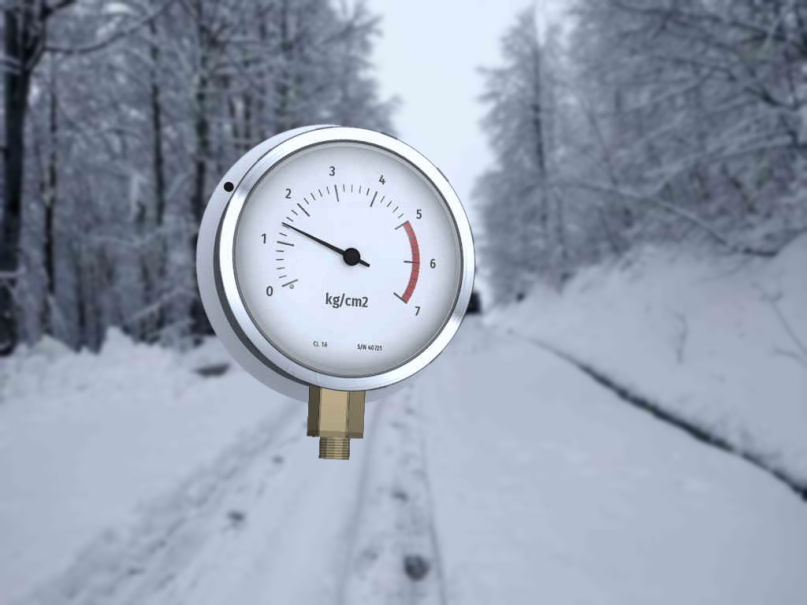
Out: 1.4 kg/cm²
